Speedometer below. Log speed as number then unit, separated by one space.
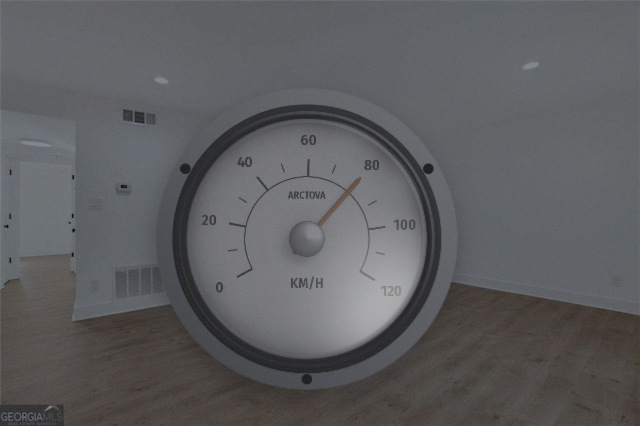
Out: 80 km/h
